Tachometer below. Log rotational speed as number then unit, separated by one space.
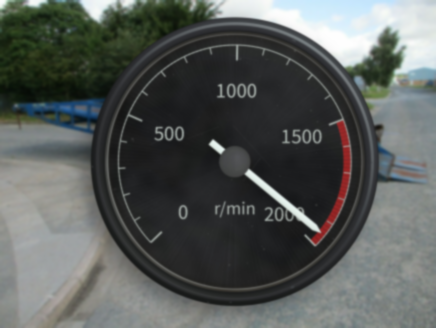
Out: 1950 rpm
